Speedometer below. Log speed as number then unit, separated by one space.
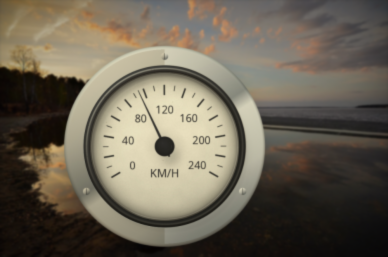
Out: 95 km/h
